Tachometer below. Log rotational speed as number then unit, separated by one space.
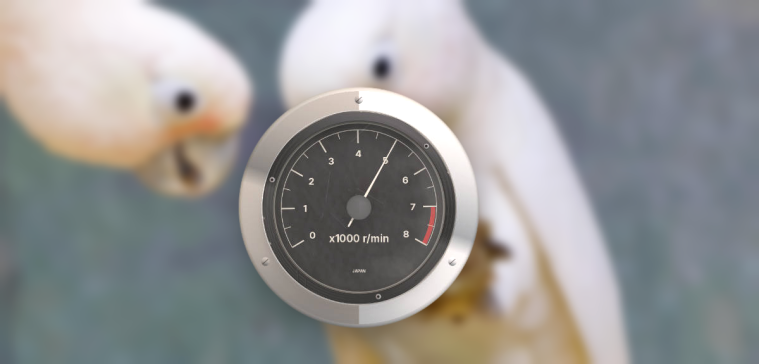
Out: 5000 rpm
